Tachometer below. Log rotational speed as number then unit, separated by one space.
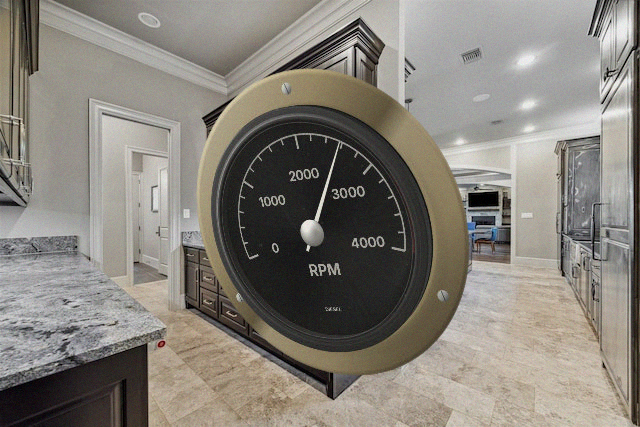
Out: 2600 rpm
